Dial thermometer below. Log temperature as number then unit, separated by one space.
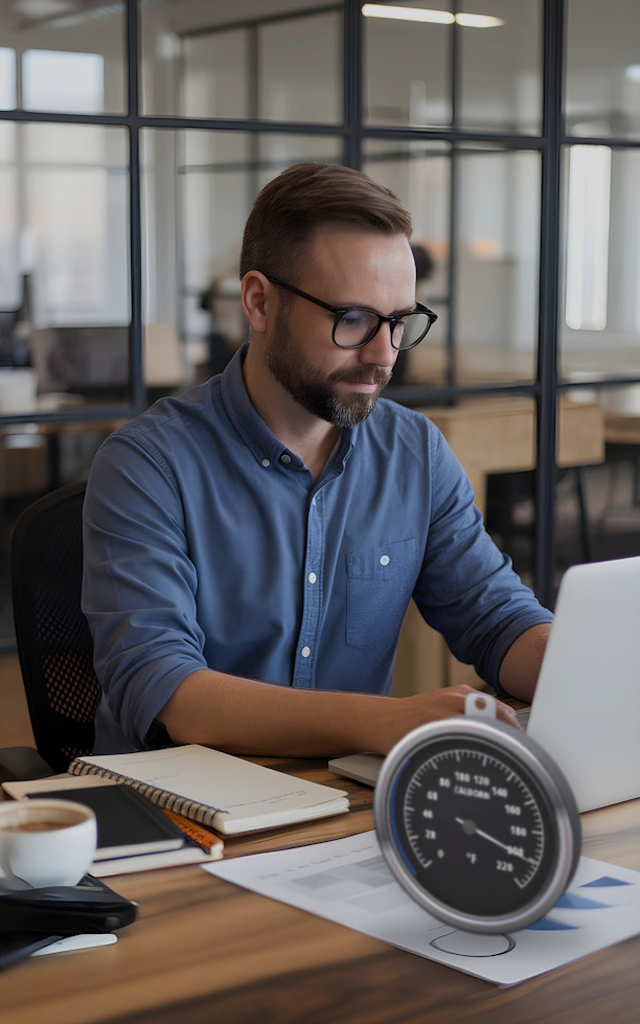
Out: 200 °F
